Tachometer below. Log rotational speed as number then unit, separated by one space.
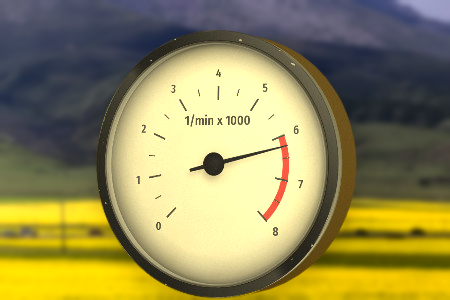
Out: 6250 rpm
